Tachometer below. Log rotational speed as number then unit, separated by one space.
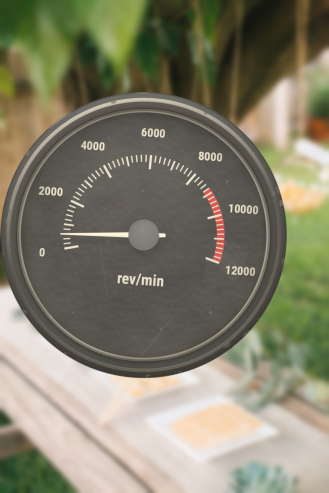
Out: 600 rpm
